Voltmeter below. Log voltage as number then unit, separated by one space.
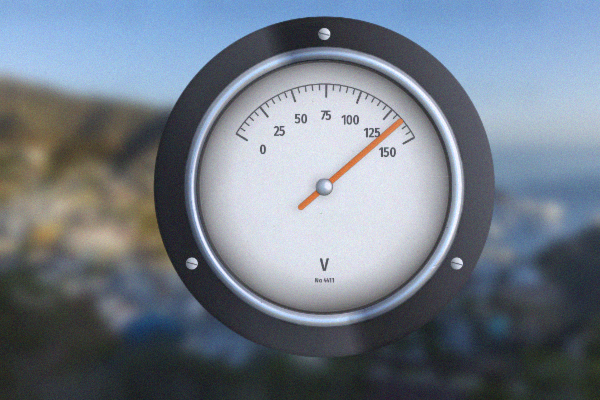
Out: 135 V
